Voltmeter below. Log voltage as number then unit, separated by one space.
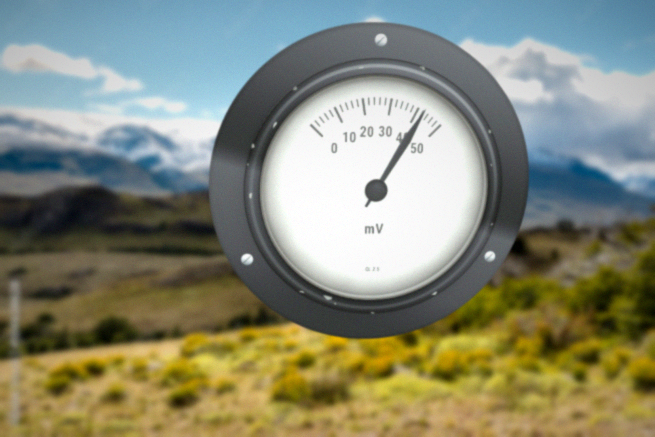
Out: 42 mV
